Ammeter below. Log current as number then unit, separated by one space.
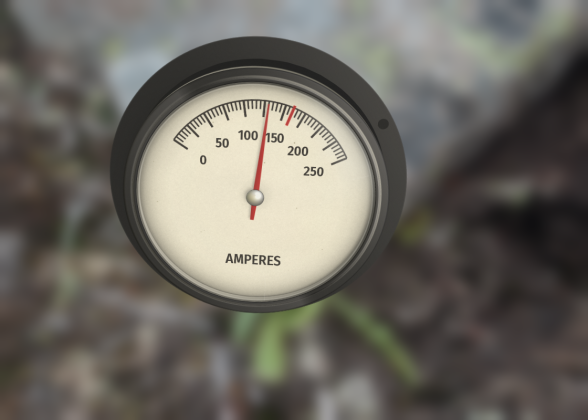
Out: 130 A
